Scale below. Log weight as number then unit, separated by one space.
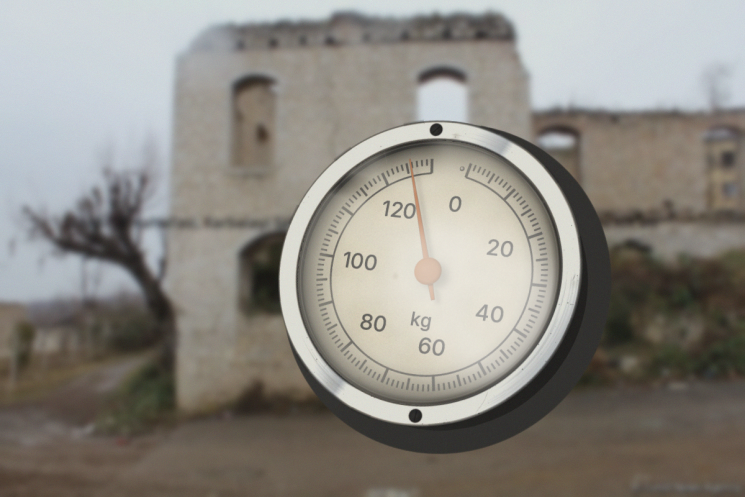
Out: 126 kg
